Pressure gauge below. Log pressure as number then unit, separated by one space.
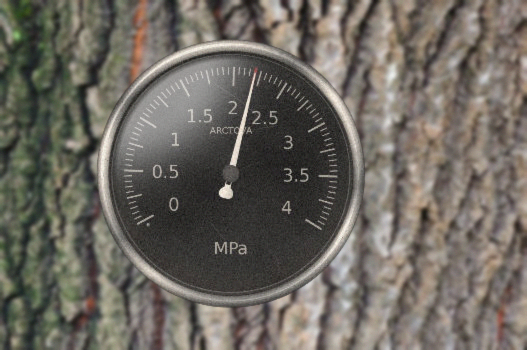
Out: 2.2 MPa
